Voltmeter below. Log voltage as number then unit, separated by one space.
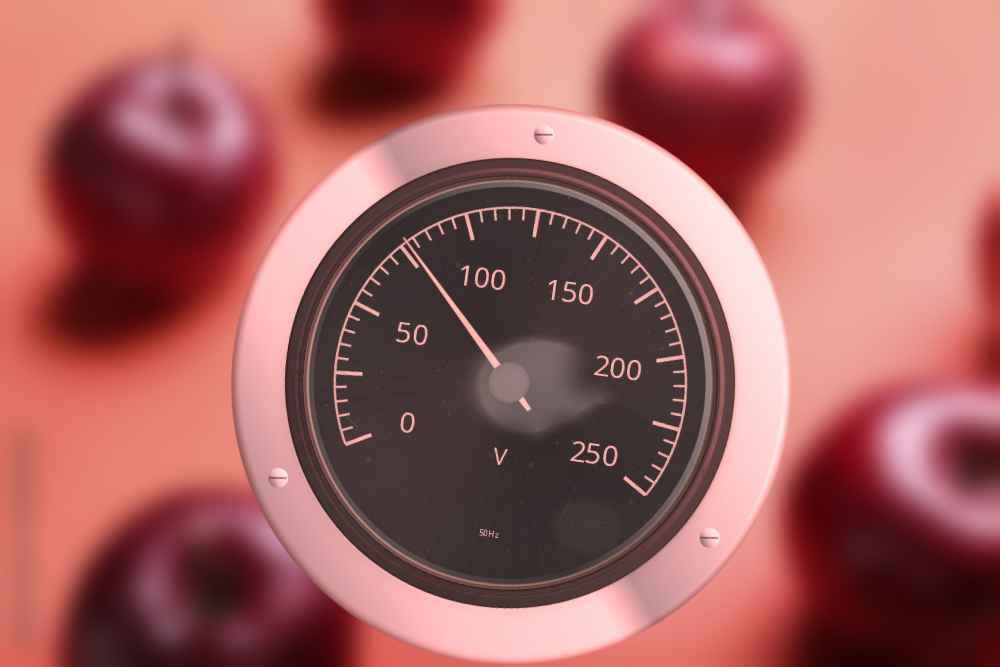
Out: 77.5 V
